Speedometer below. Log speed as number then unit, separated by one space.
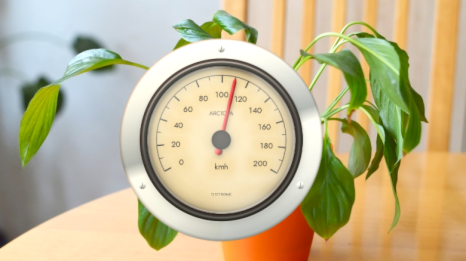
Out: 110 km/h
